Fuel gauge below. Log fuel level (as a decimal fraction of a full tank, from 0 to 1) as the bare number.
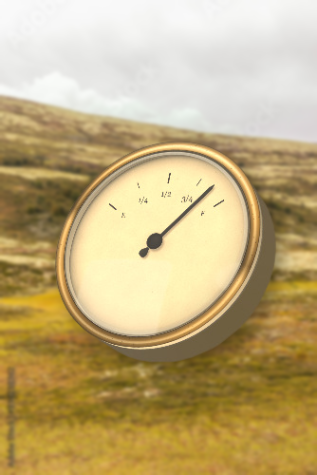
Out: 0.875
